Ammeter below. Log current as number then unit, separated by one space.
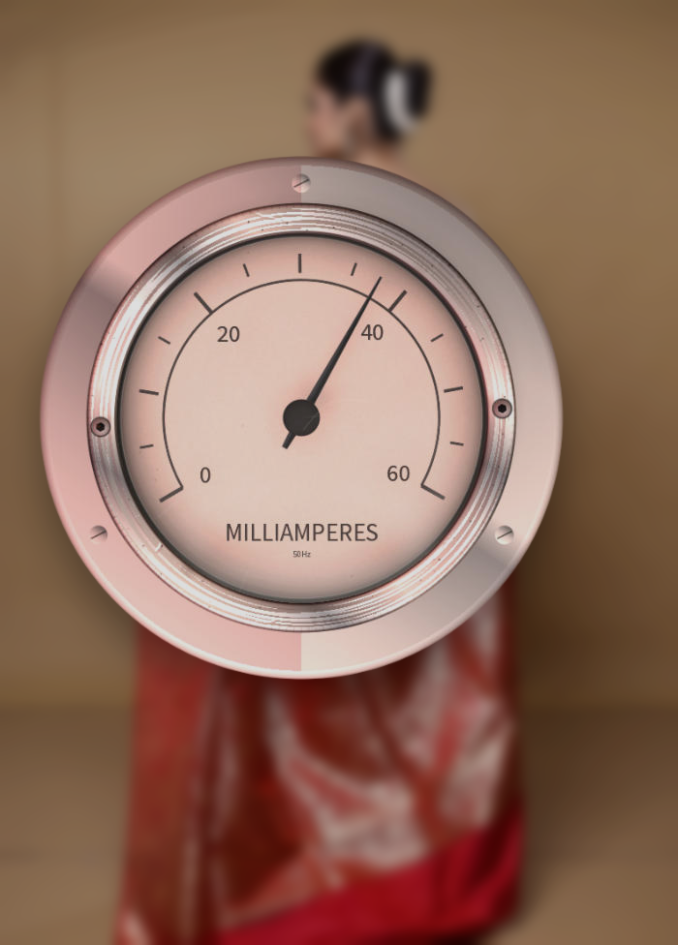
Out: 37.5 mA
